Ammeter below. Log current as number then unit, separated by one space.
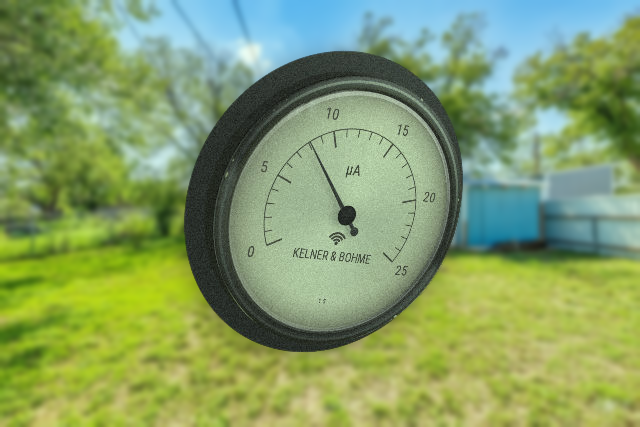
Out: 8 µA
